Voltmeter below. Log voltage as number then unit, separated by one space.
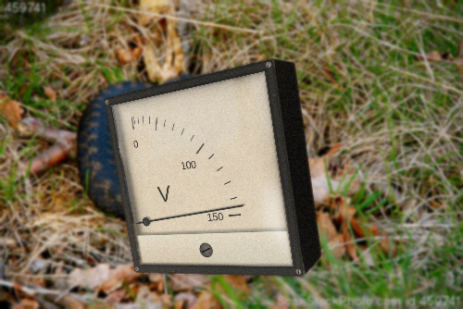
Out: 145 V
